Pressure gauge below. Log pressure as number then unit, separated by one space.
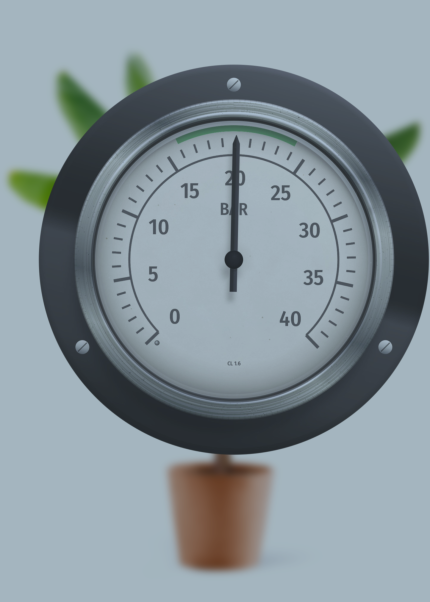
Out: 20 bar
